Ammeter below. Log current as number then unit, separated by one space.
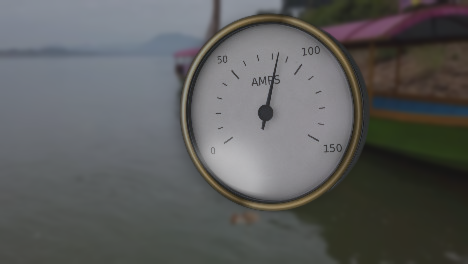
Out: 85 A
